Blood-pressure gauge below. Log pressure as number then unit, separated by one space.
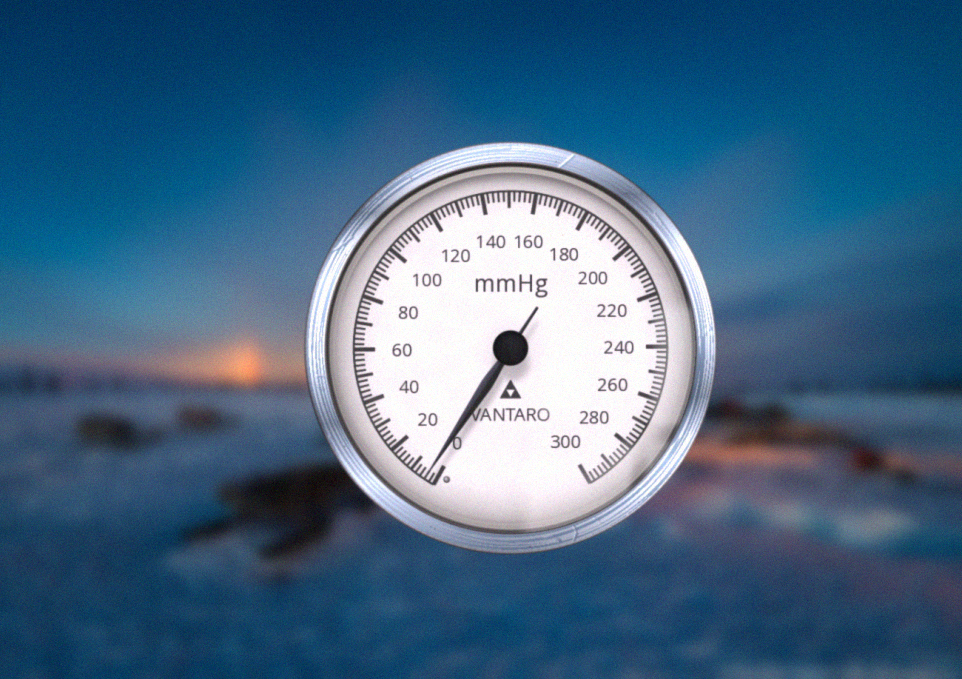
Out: 4 mmHg
